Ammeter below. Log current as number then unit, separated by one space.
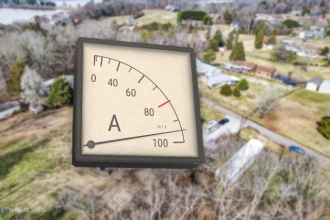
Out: 95 A
